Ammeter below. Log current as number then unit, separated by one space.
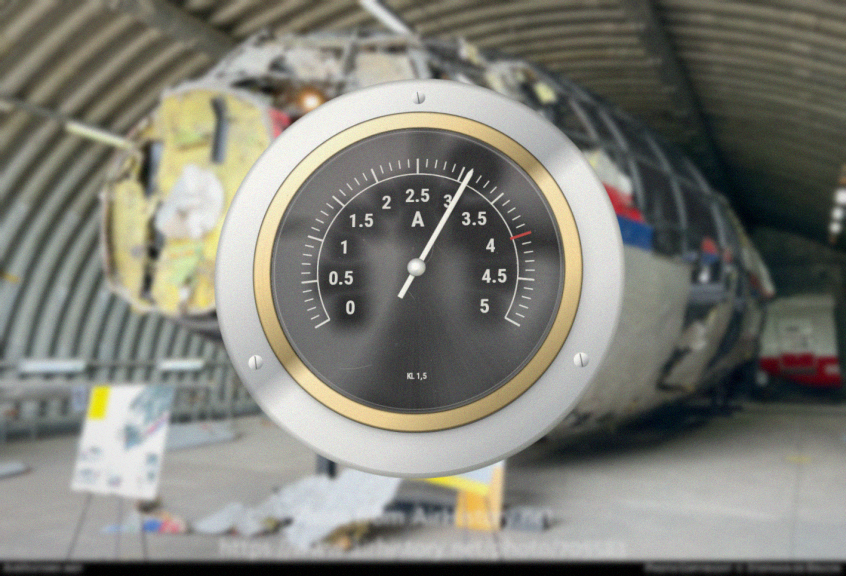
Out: 3.1 A
